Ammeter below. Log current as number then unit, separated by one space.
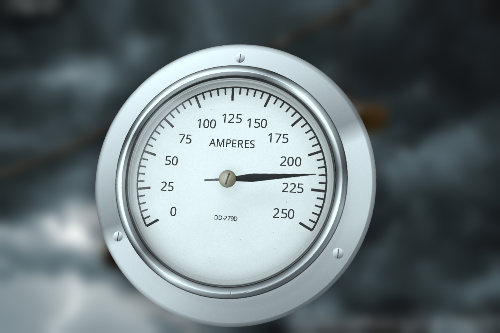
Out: 215 A
